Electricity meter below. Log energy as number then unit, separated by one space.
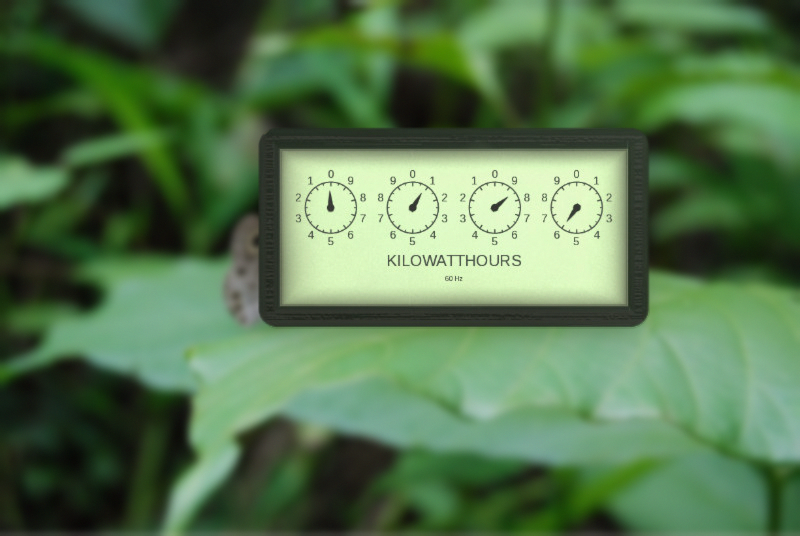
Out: 86 kWh
